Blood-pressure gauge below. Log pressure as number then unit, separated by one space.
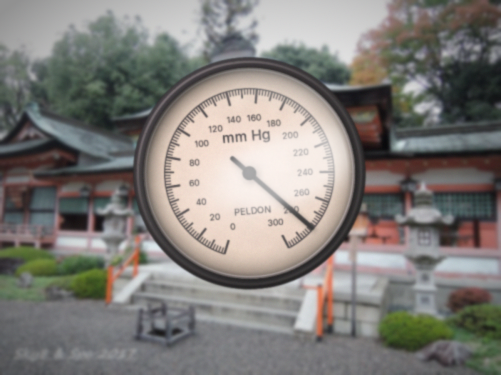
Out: 280 mmHg
